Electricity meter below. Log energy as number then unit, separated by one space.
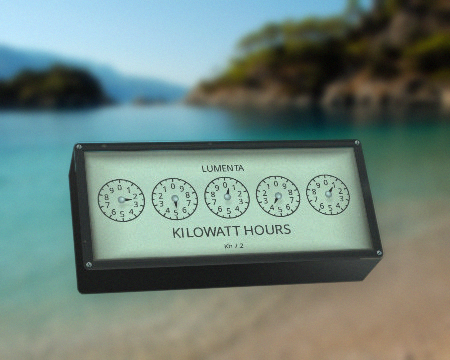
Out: 25041 kWh
